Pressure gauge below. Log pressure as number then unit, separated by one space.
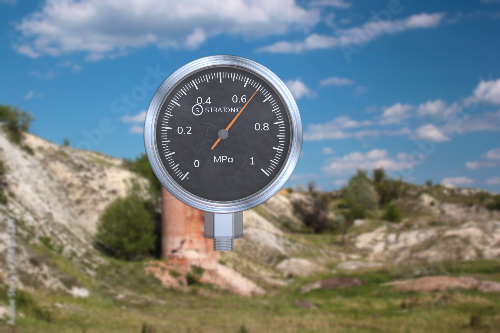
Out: 0.65 MPa
